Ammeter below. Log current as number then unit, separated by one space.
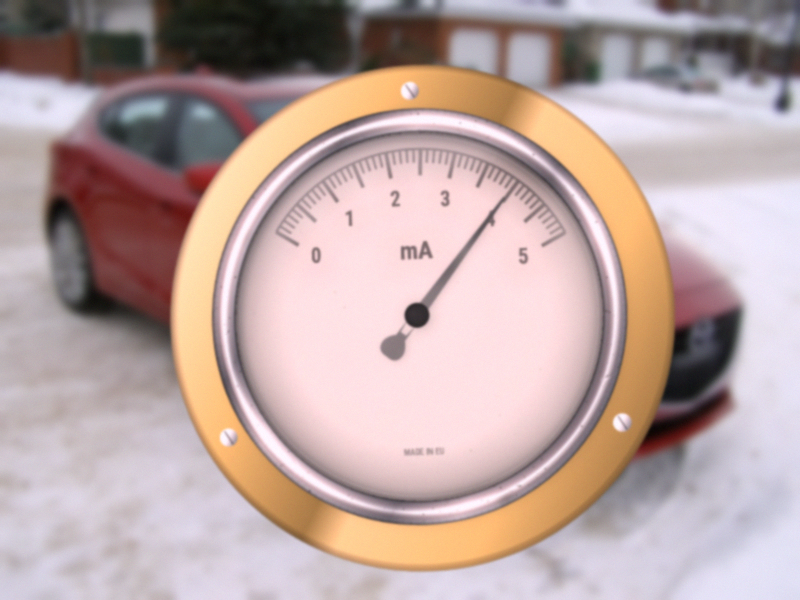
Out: 4 mA
